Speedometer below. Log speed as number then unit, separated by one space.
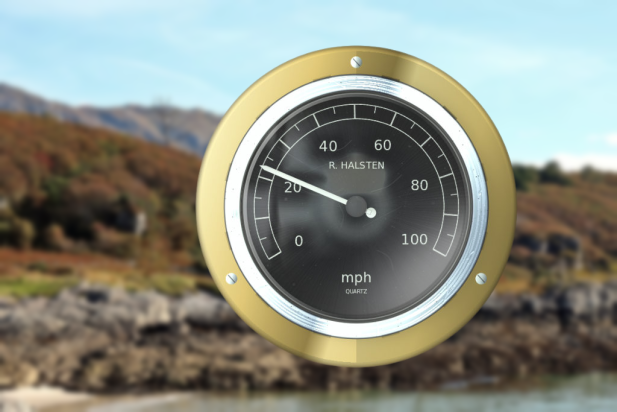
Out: 22.5 mph
